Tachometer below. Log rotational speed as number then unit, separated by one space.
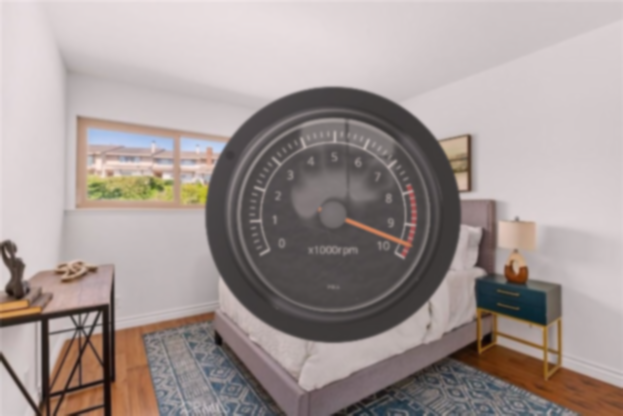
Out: 9600 rpm
